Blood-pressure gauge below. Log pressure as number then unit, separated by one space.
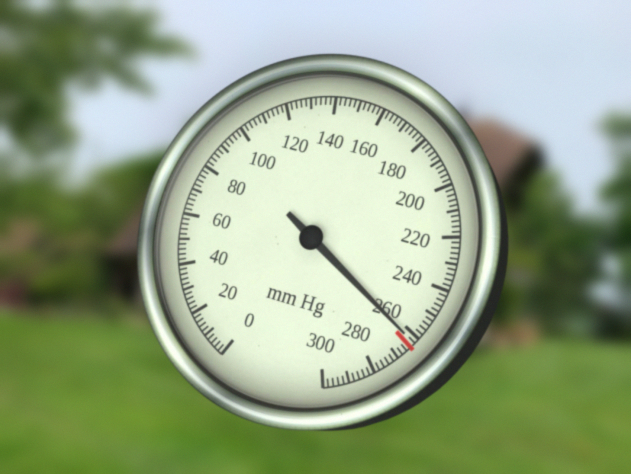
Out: 262 mmHg
